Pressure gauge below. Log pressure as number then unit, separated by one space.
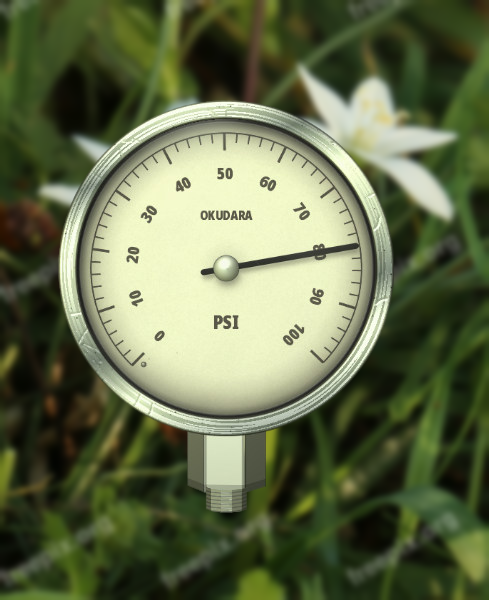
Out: 80 psi
